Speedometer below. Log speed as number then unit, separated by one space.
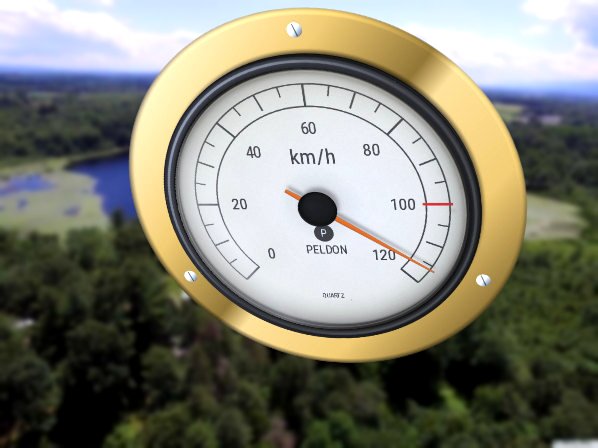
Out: 115 km/h
